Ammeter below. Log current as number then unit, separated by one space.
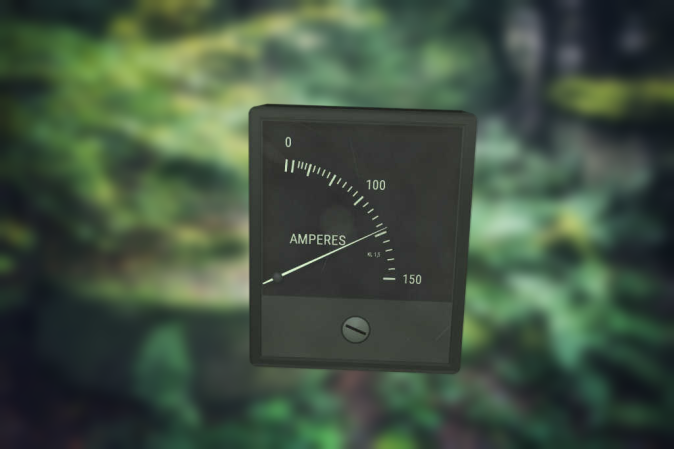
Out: 122.5 A
